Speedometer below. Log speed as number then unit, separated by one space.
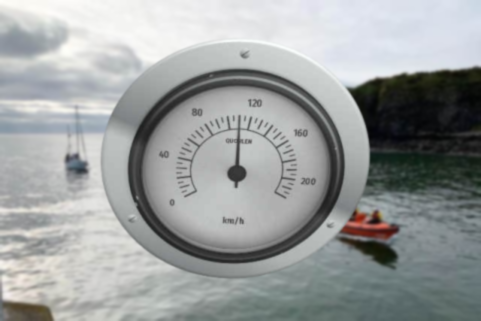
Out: 110 km/h
